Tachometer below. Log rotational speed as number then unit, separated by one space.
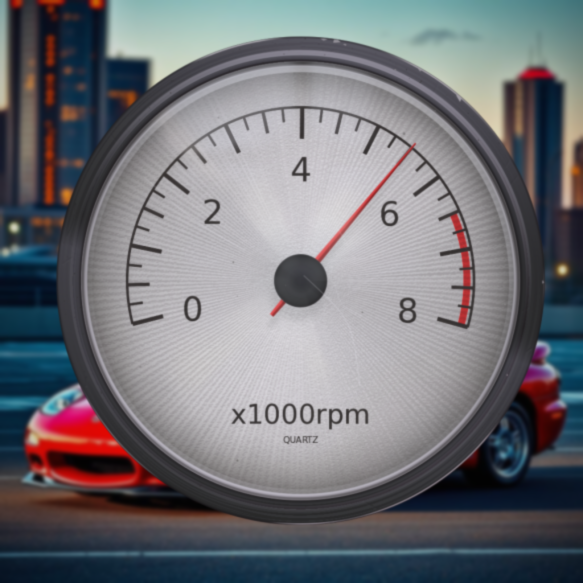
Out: 5500 rpm
